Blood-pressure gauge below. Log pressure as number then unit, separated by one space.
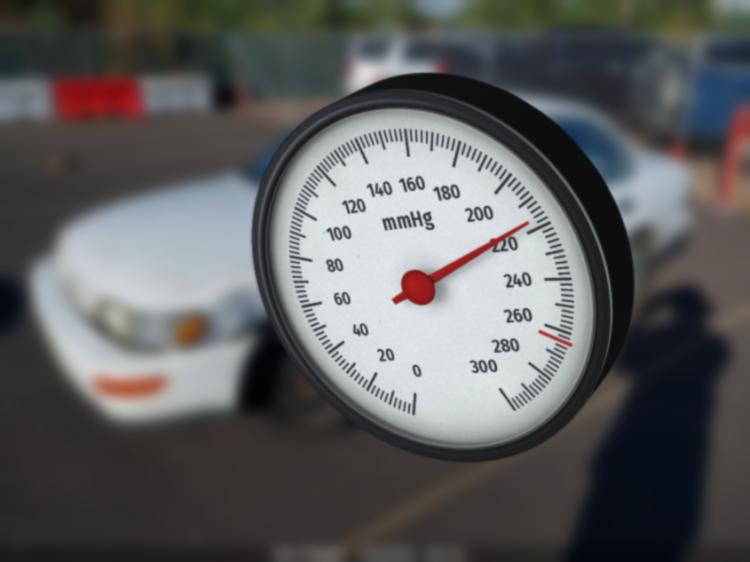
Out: 216 mmHg
